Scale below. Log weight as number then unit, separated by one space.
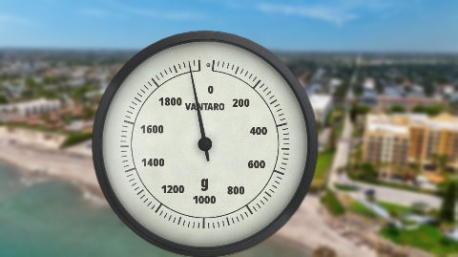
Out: 1960 g
